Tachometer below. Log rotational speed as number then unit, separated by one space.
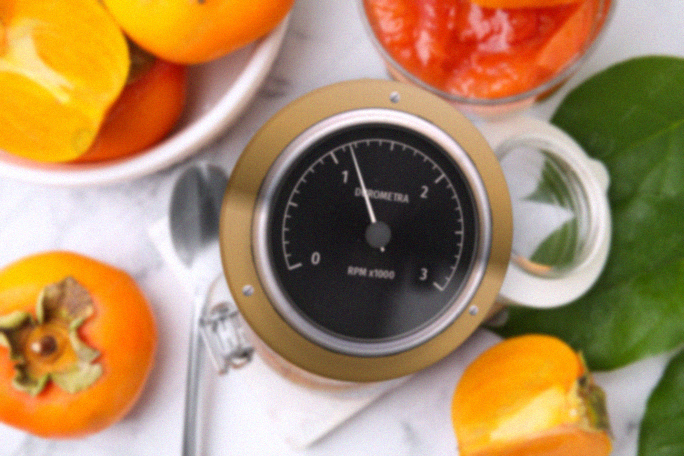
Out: 1150 rpm
